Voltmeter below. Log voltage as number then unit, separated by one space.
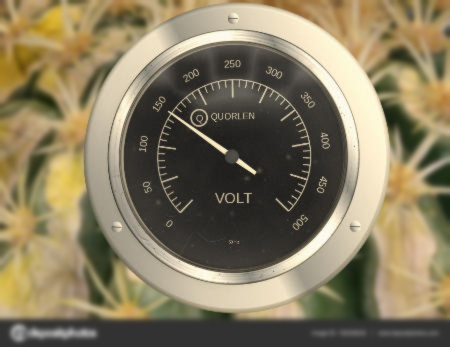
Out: 150 V
